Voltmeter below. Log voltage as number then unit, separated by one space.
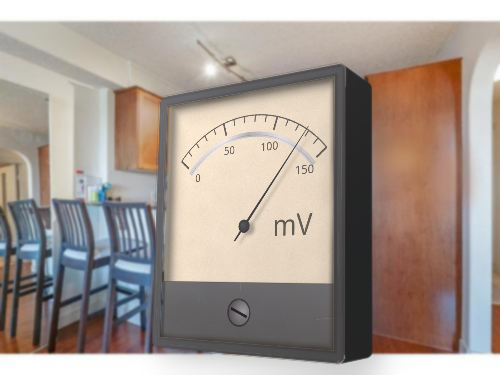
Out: 130 mV
